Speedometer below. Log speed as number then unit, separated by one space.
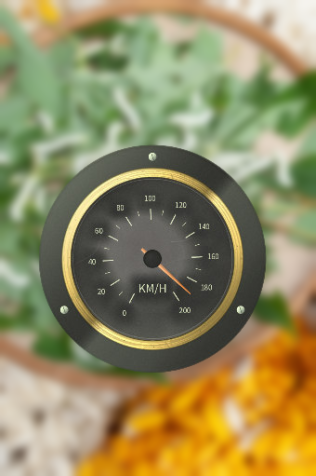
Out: 190 km/h
